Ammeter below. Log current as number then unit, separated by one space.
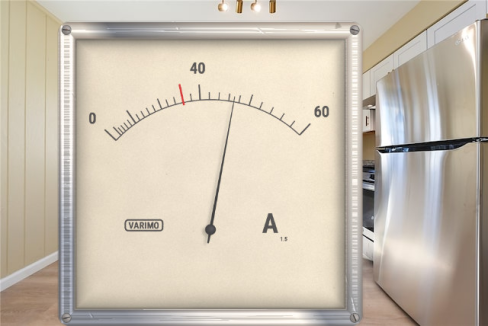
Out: 47 A
